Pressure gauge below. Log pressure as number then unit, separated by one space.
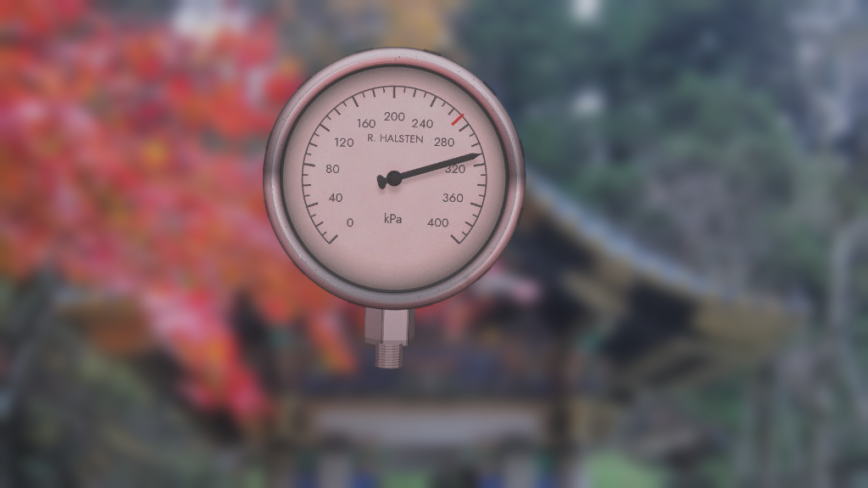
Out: 310 kPa
